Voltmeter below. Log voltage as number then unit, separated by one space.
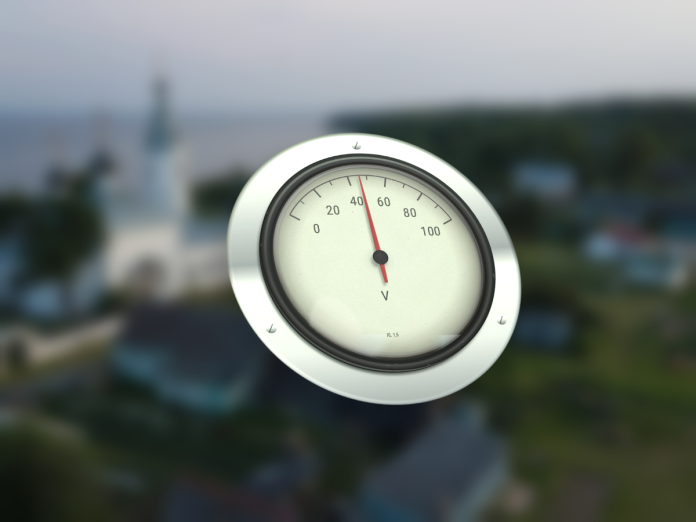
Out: 45 V
